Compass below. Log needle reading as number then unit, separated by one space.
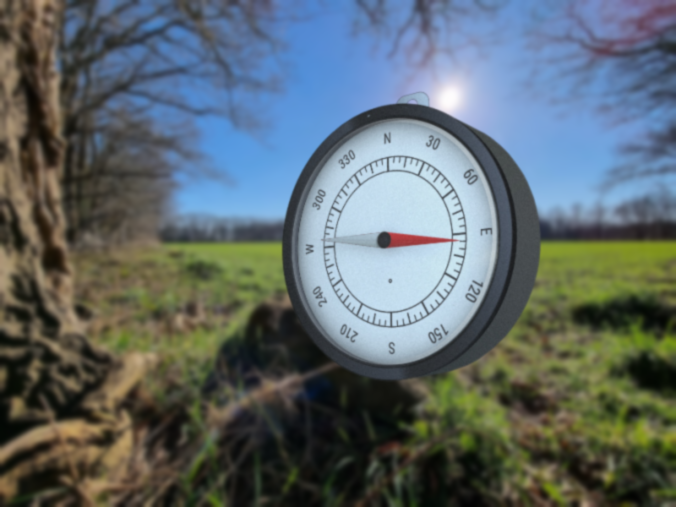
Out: 95 °
